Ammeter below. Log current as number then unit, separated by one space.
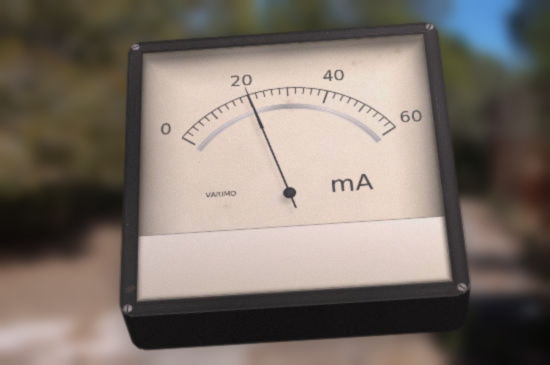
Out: 20 mA
